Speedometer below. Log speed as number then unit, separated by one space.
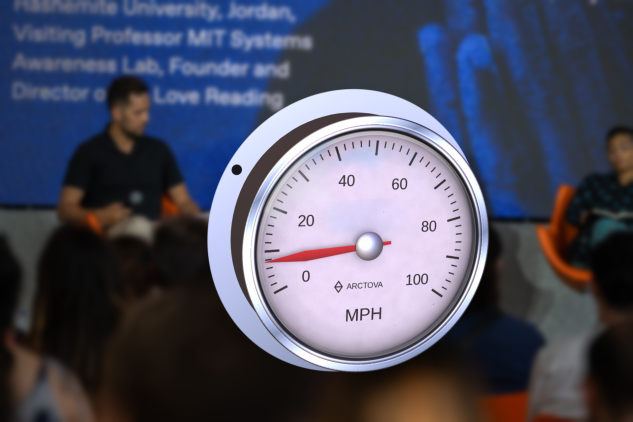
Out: 8 mph
